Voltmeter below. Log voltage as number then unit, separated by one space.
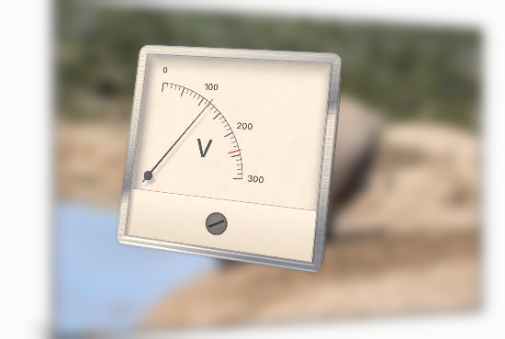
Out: 120 V
